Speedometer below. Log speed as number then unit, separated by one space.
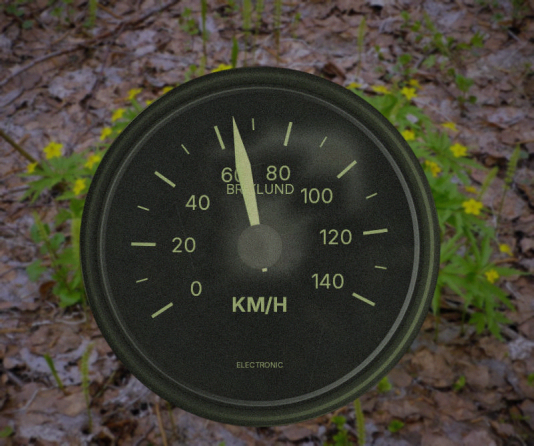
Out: 65 km/h
